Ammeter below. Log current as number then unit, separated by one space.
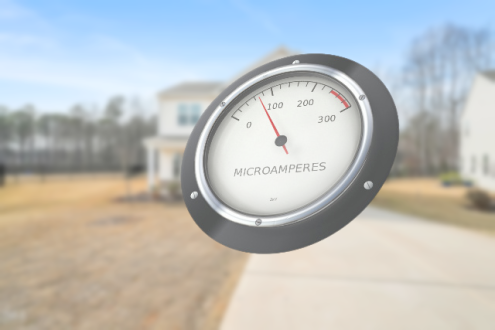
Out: 70 µA
